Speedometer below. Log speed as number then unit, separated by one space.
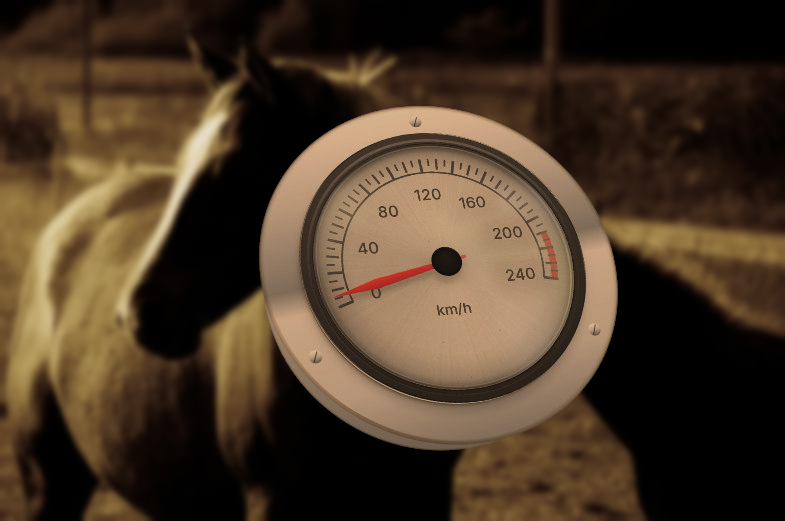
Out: 5 km/h
